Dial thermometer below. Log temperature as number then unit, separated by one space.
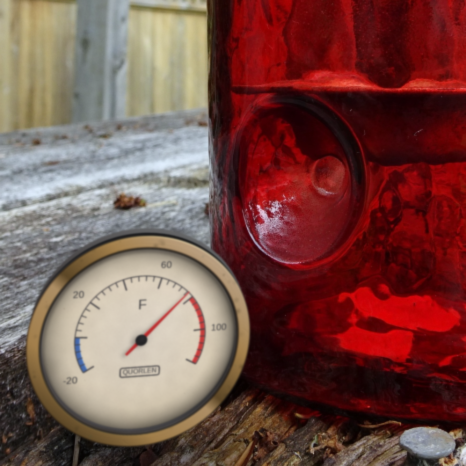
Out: 76 °F
